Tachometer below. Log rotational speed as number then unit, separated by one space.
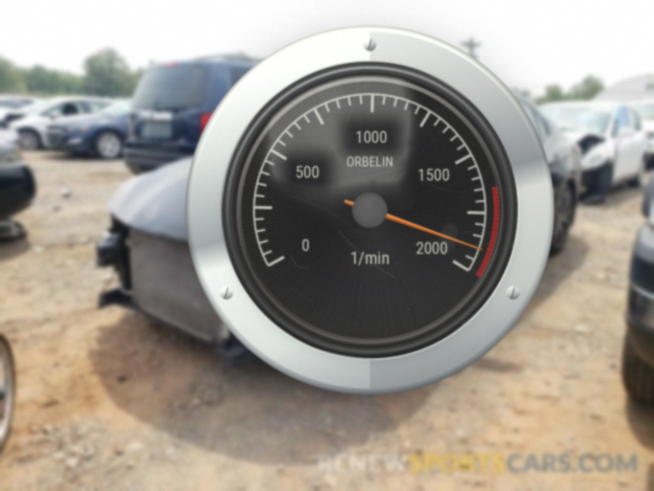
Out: 1900 rpm
